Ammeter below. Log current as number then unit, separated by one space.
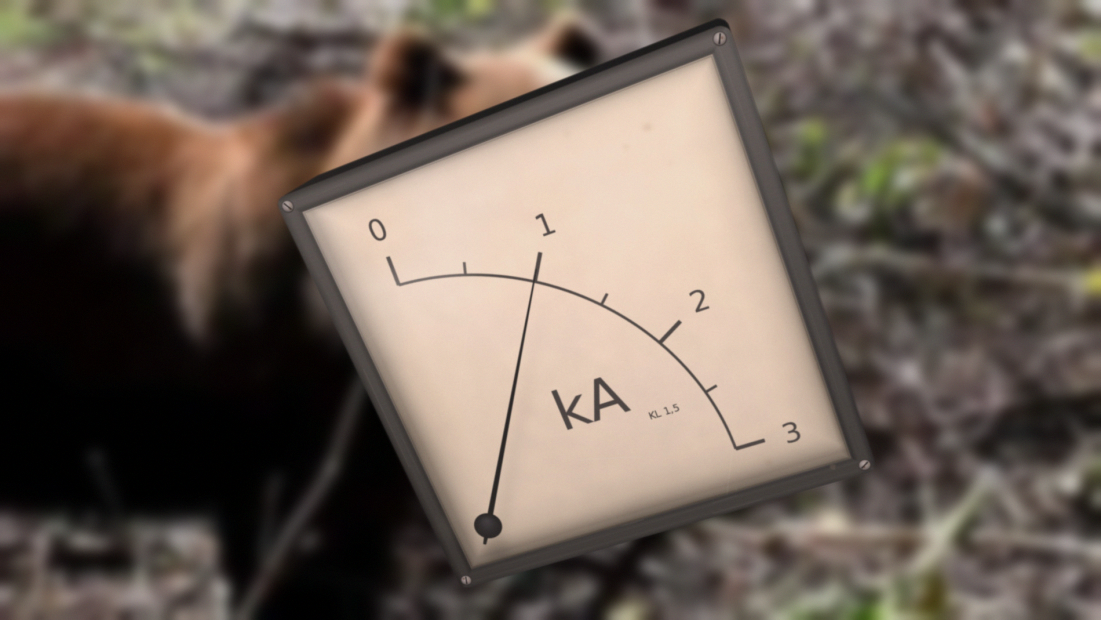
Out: 1 kA
